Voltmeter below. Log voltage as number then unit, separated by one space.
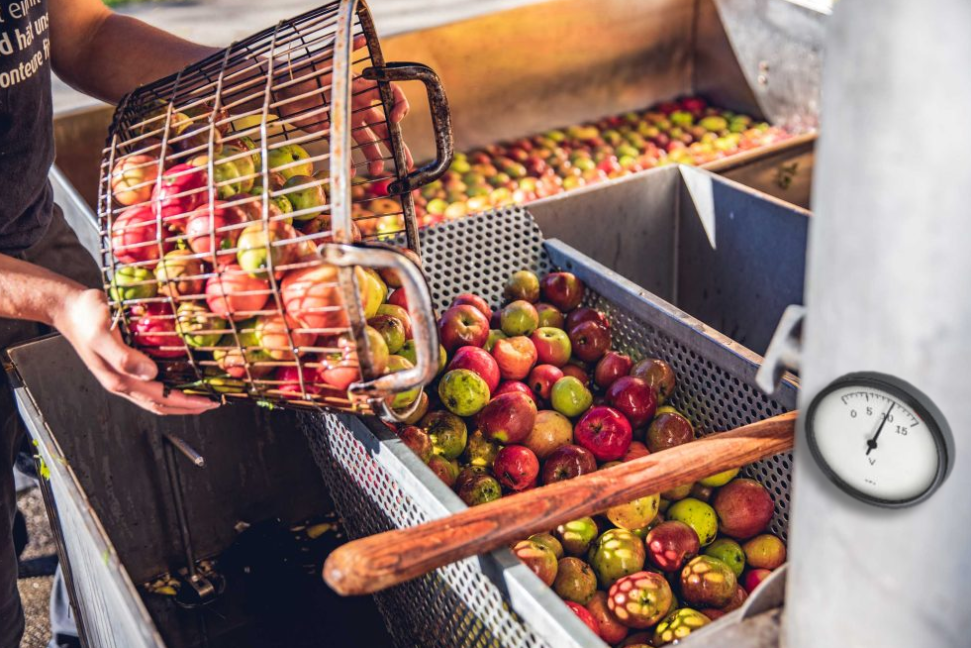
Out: 10 V
